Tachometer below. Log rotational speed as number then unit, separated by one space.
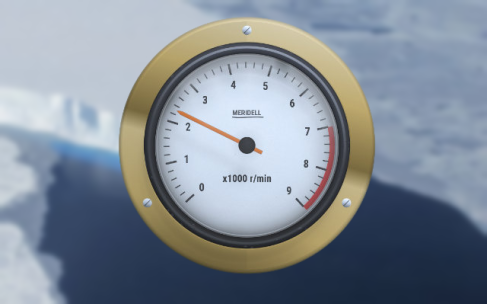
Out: 2300 rpm
